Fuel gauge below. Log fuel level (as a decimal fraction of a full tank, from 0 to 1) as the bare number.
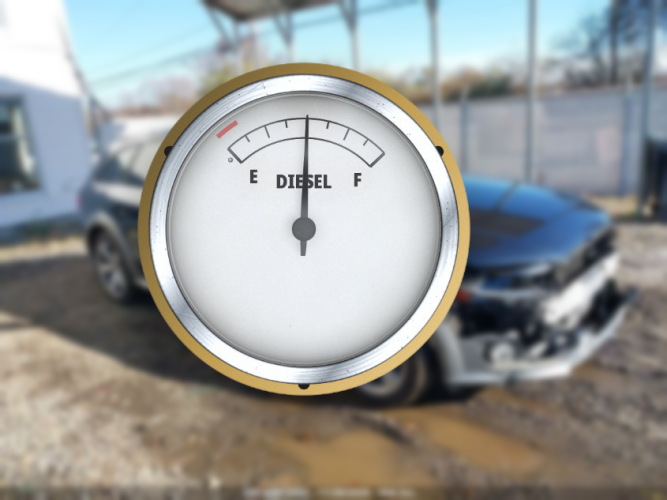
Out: 0.5
